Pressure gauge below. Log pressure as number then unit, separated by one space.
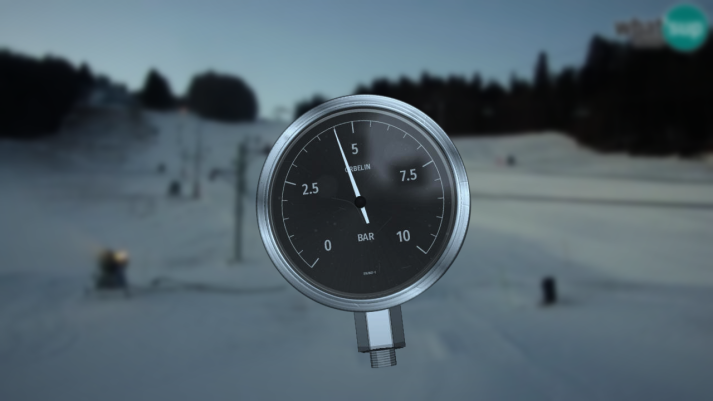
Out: 4.5 bar
